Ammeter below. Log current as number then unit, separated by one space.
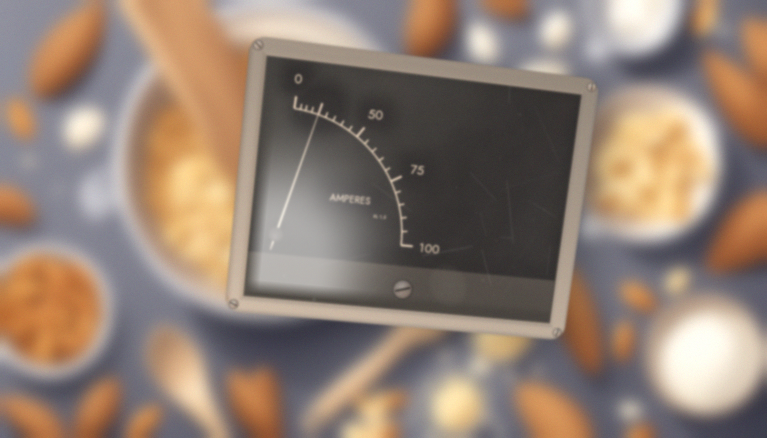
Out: 25 A
